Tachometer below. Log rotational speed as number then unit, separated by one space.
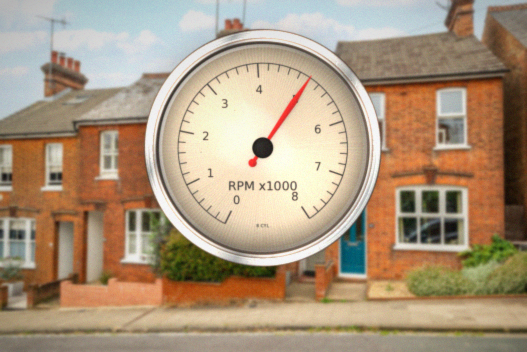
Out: 5000 rpm
